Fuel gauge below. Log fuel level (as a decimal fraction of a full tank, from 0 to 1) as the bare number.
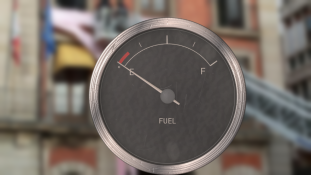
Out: 0
